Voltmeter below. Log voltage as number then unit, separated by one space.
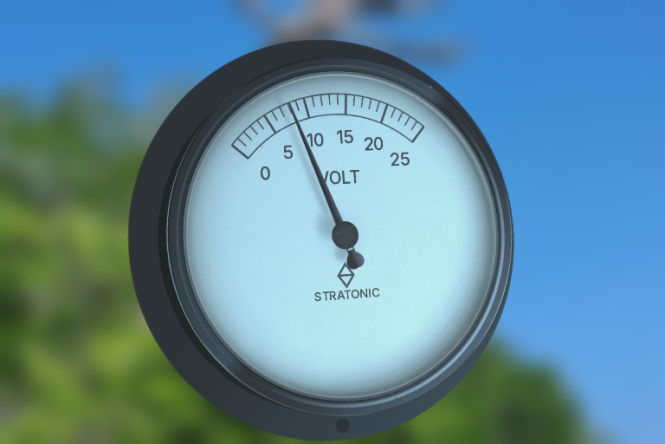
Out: 8 V
